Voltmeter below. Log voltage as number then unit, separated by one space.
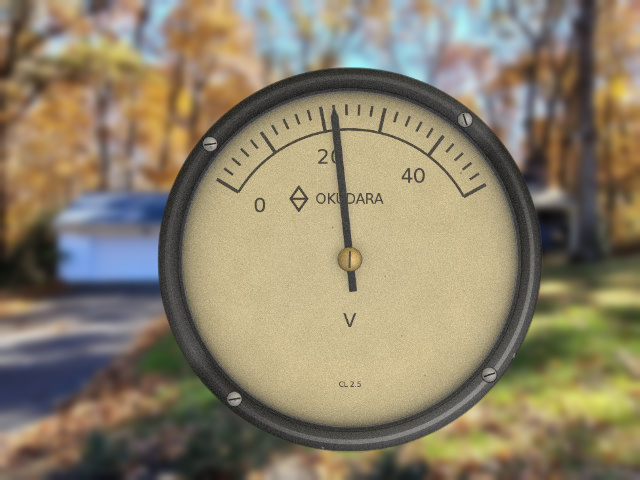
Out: 22 V
